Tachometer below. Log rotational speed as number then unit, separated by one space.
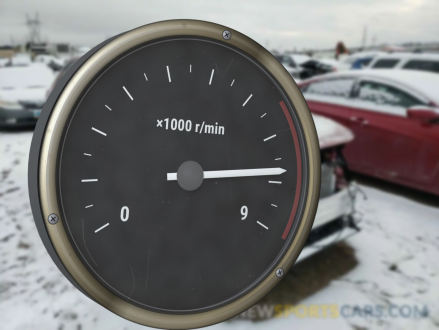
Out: 7750 rpm
